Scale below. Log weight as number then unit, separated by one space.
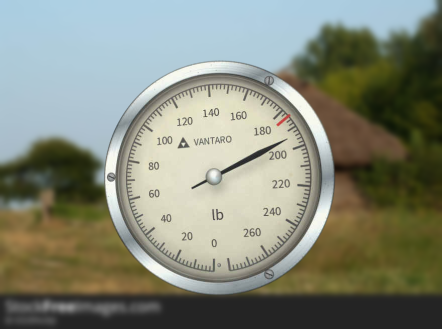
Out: 194 lb
